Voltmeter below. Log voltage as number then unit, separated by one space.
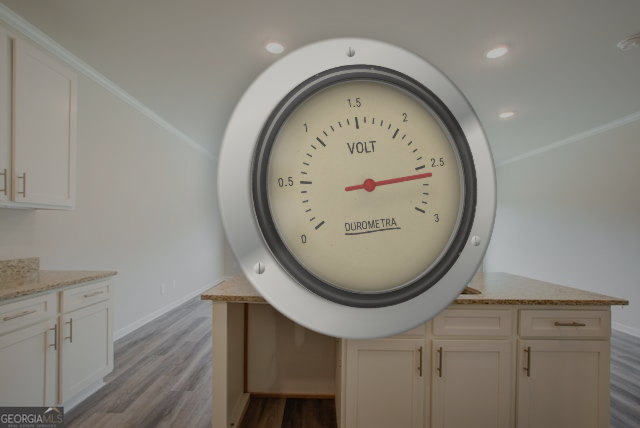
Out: 2.6 V
